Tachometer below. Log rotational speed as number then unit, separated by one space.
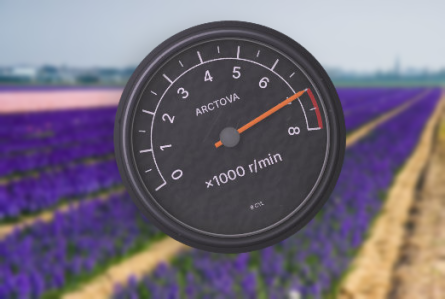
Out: 7000 rpm
